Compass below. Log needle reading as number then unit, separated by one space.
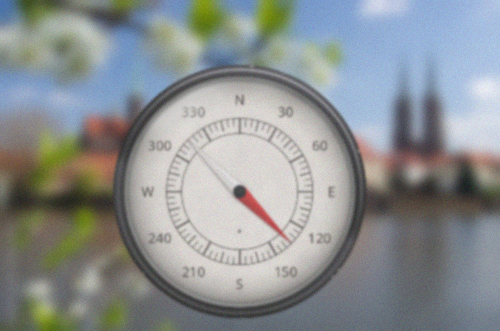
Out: 135 °
